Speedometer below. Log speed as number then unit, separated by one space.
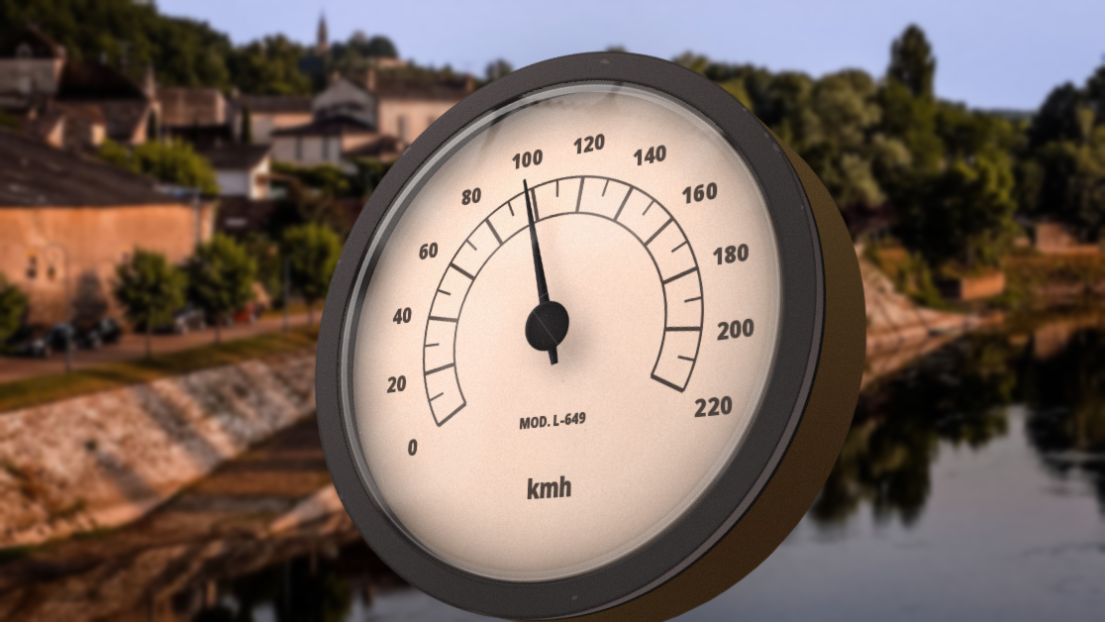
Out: 100 km/h
